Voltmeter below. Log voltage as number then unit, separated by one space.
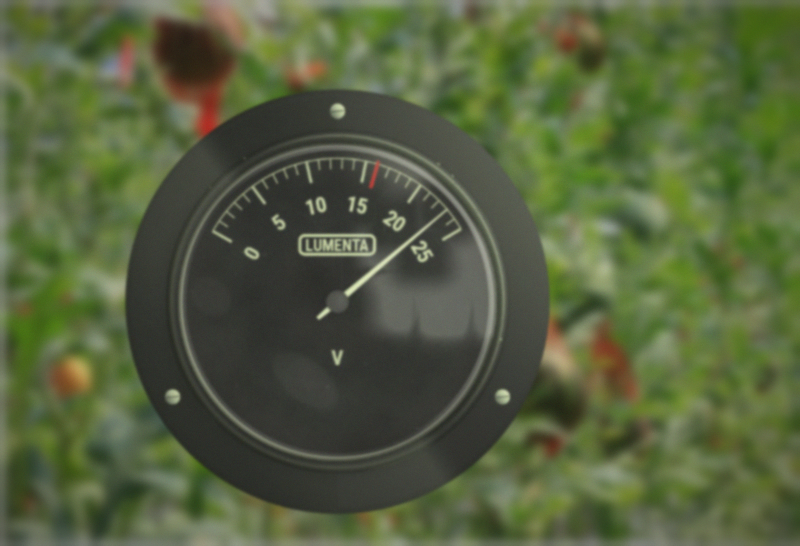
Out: 23 V
